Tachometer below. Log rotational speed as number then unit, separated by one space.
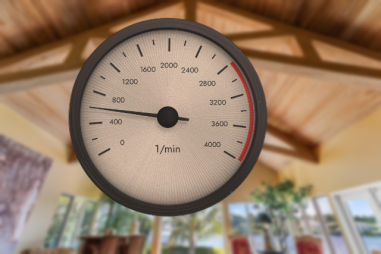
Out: 600 rpm
